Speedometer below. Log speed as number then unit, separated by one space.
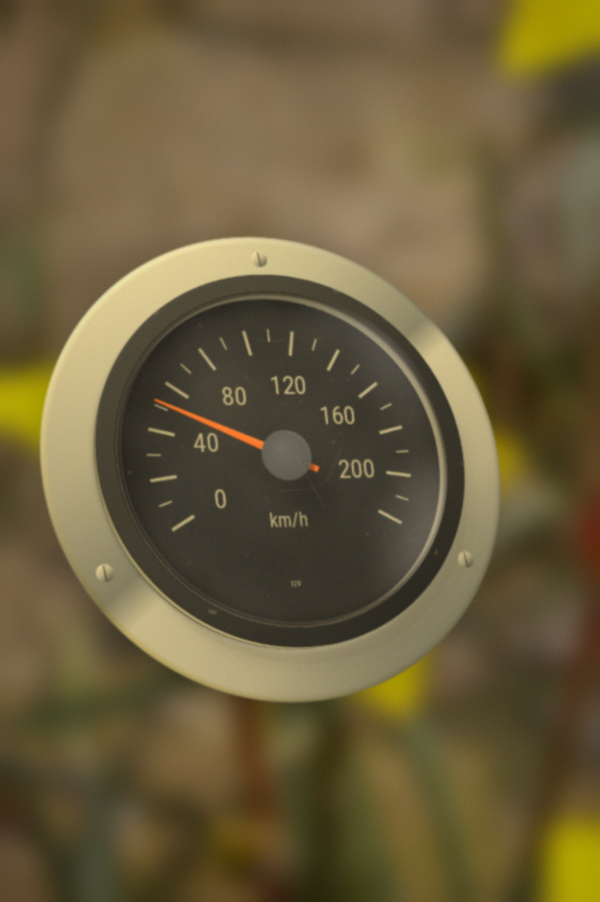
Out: 50 km/h
